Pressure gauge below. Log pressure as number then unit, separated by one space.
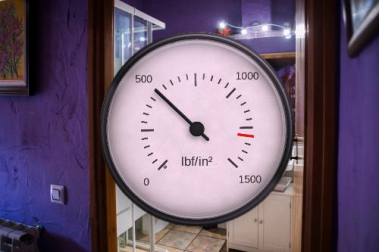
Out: 500 psi
